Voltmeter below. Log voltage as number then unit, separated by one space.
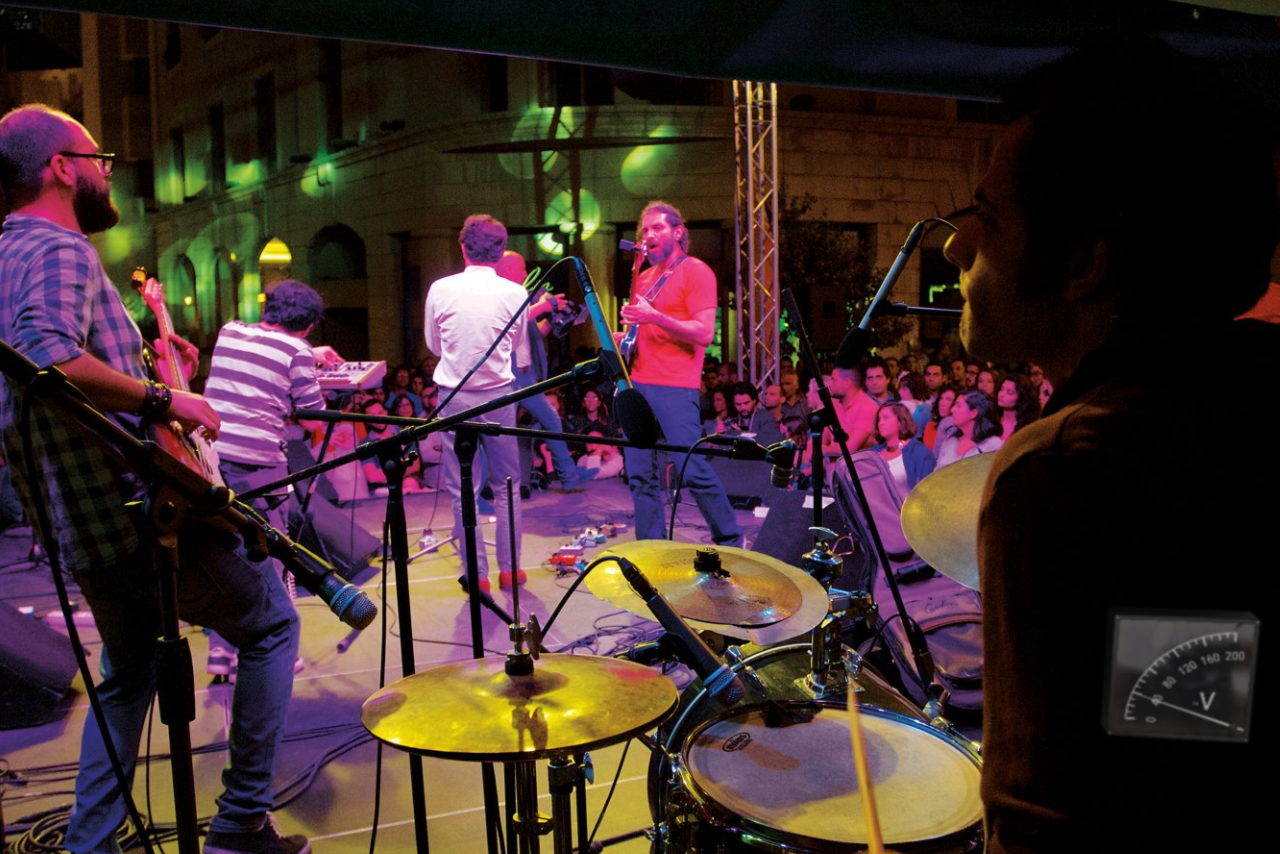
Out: 40 V
